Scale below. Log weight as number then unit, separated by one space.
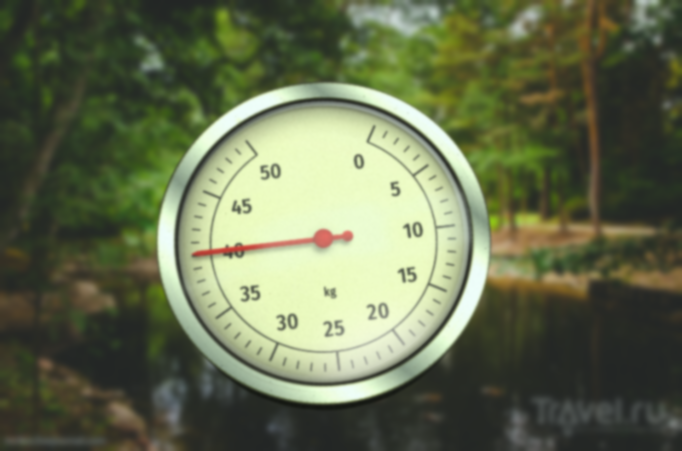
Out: 40 kg
